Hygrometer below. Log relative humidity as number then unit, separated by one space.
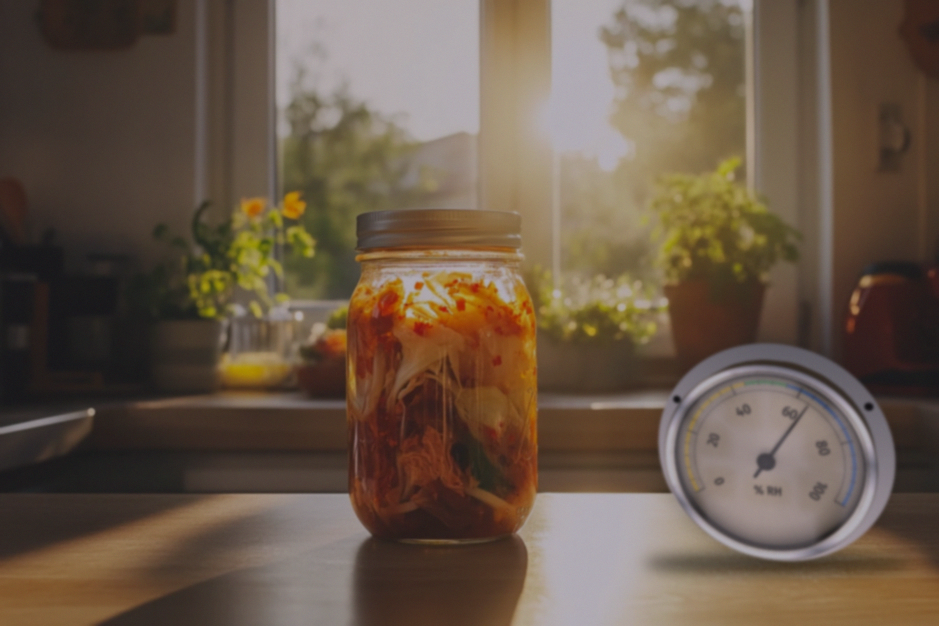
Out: 64 %
